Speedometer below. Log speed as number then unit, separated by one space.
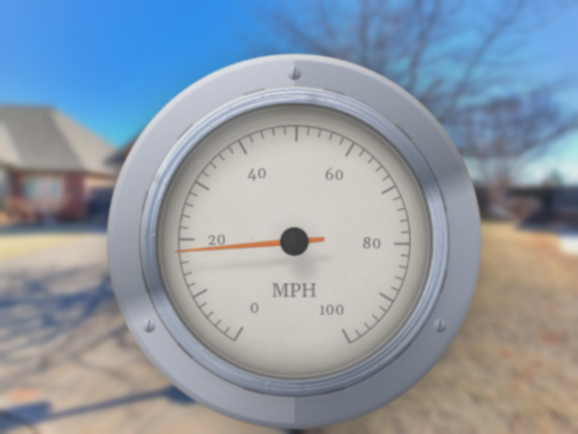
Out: 18 mph
